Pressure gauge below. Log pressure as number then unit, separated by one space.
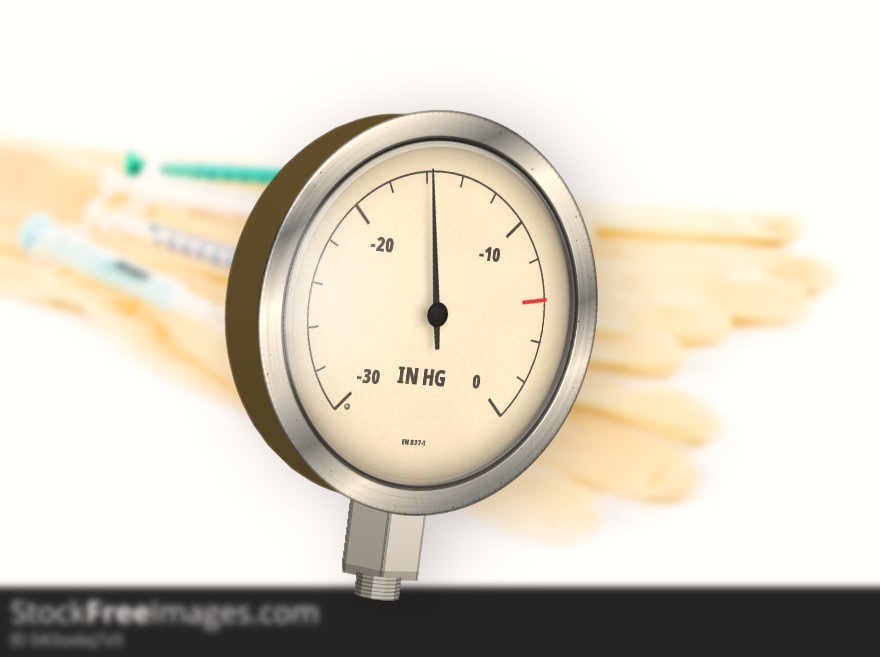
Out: -16 inHg
